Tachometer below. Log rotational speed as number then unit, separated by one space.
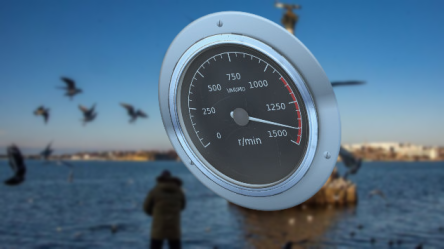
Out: 1400 rpm
